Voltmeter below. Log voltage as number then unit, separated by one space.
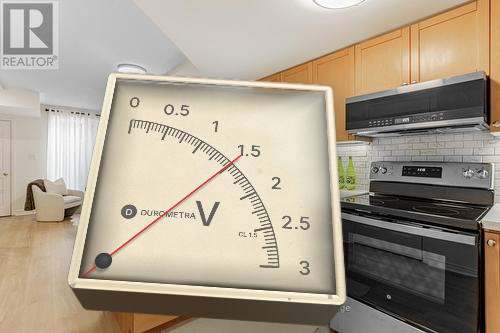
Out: 1.5 V
